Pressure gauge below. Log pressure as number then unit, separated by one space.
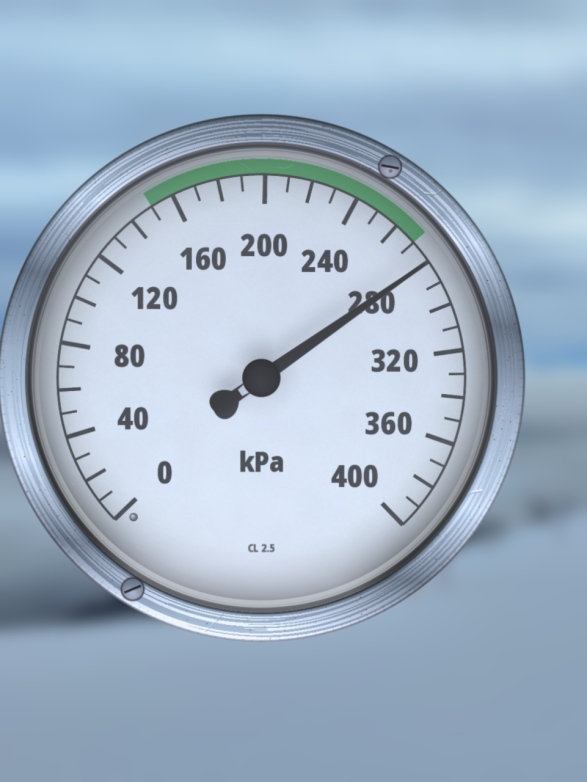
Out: 280 kPa
